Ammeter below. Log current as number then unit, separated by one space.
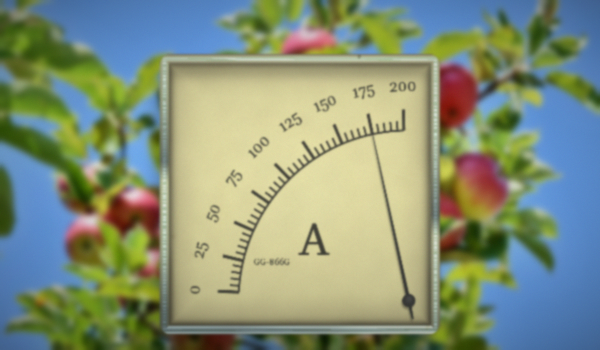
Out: 175 A
